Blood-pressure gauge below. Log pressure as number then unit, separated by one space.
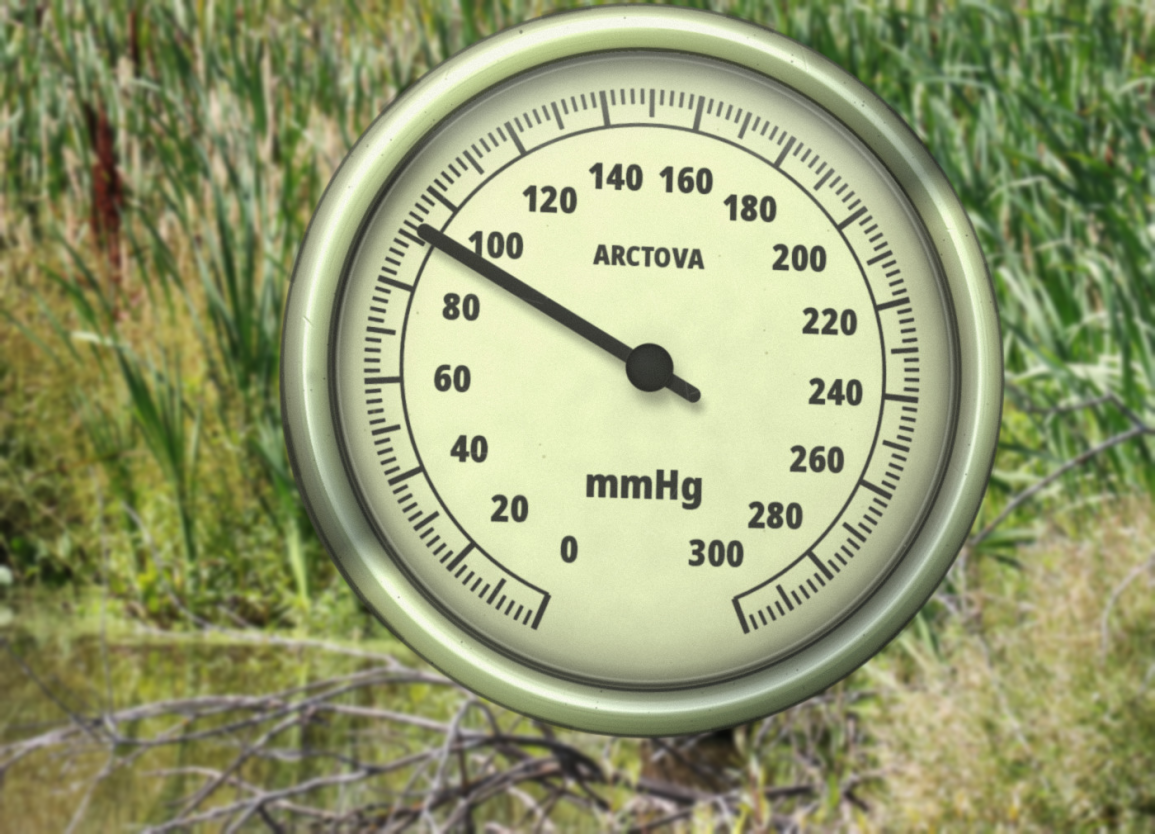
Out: 92 mmHg
